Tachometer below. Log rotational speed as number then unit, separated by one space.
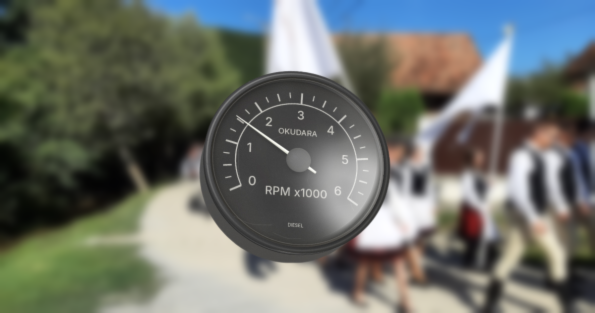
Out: 1500 rpm
